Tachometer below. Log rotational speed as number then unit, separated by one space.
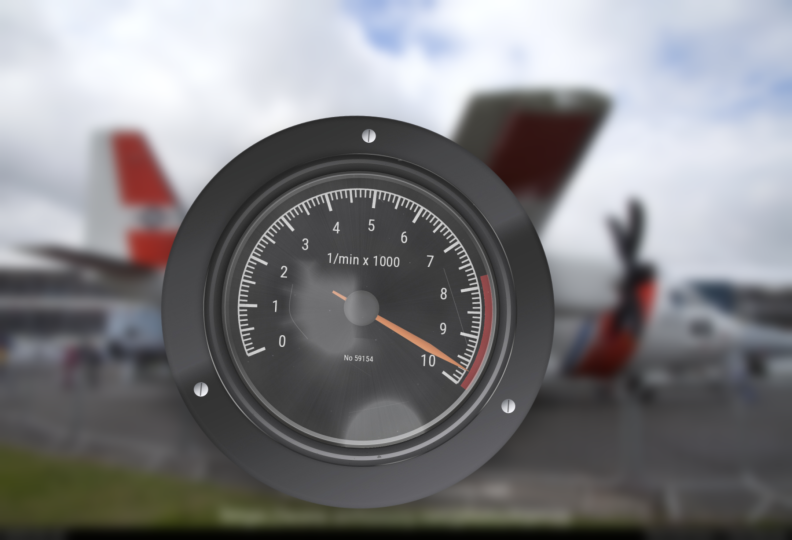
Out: 9700 rpm
